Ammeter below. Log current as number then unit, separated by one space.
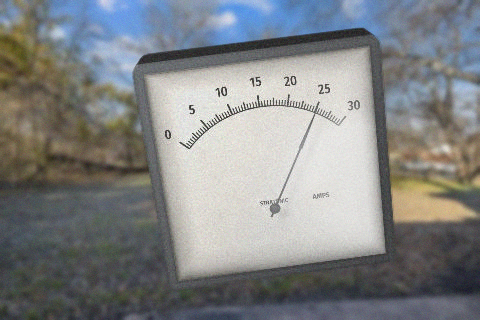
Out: 25 A
